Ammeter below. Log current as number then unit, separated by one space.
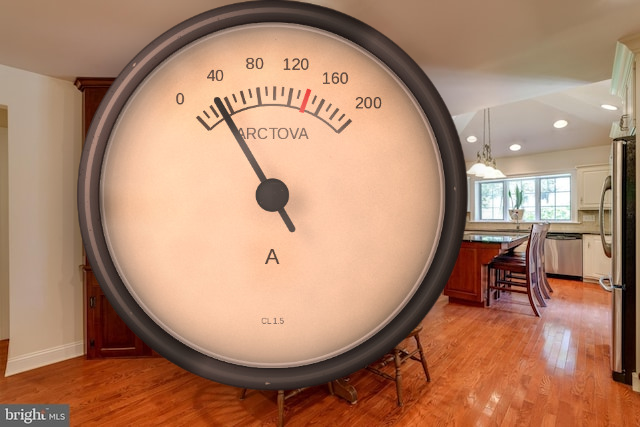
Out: 30 A
